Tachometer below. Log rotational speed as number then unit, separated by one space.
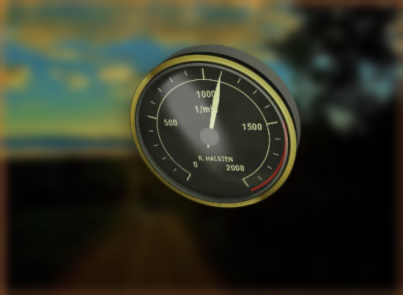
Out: 1100 rpm
